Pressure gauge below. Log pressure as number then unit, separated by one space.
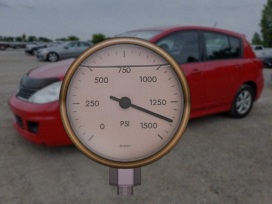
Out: 1375 psi
